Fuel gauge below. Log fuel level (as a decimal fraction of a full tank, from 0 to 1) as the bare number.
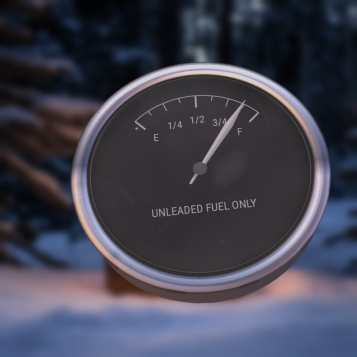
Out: 0.875
